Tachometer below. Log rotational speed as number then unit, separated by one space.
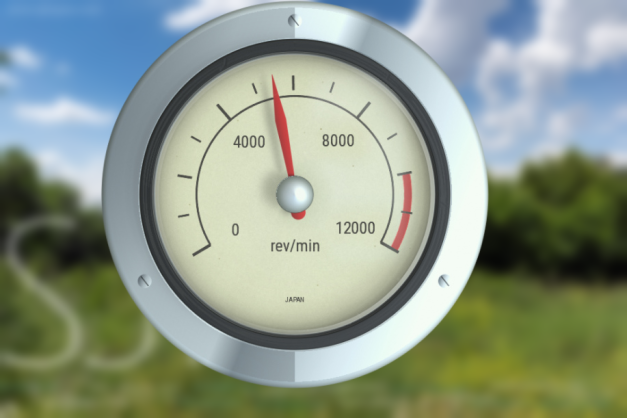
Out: 5500 rpm
